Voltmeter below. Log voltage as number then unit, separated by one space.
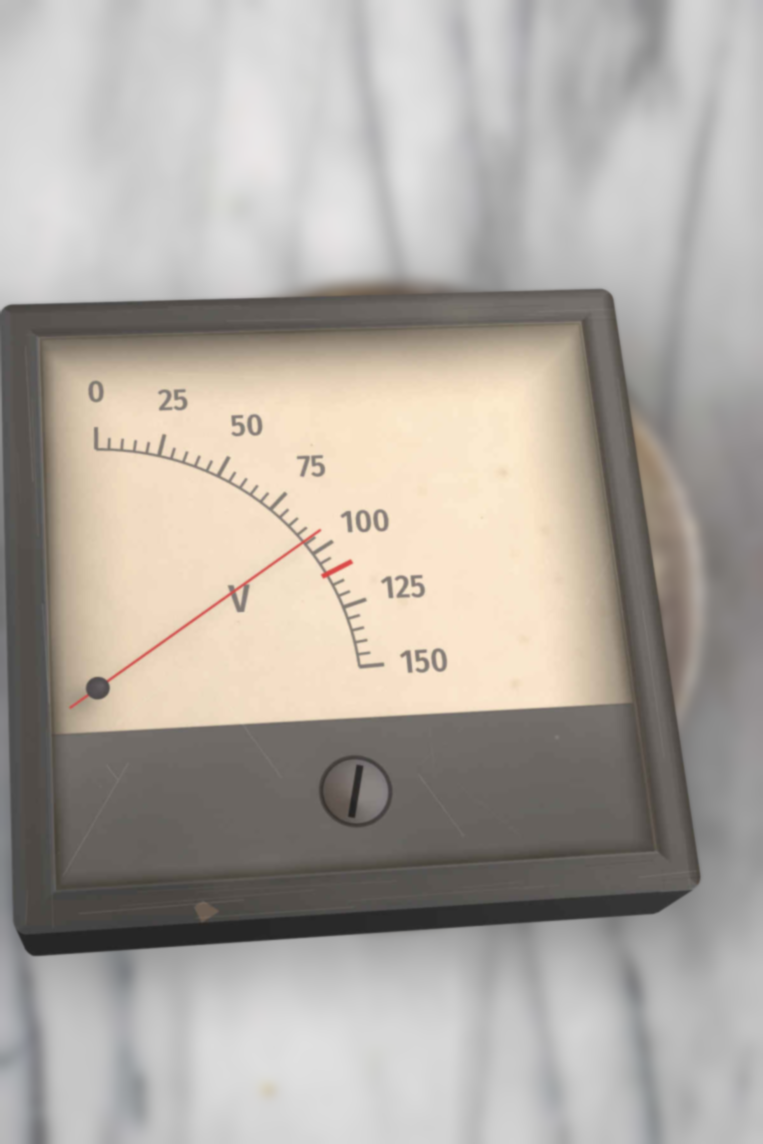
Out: 95 V
